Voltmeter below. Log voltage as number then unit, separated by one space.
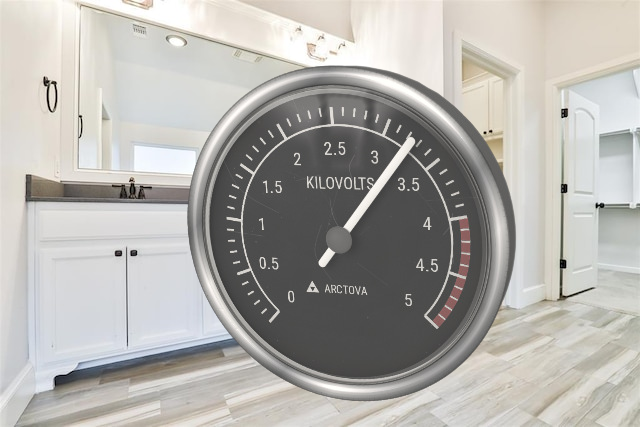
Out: 3.25 kV
